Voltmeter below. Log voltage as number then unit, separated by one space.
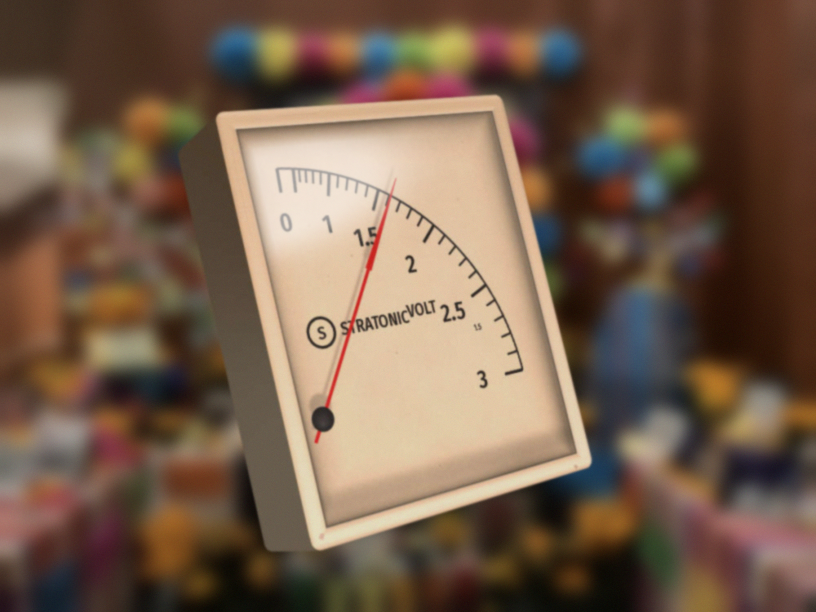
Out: 1.6 V
